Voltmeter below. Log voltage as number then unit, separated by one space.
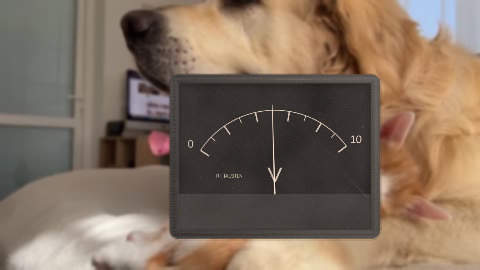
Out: 5 V
